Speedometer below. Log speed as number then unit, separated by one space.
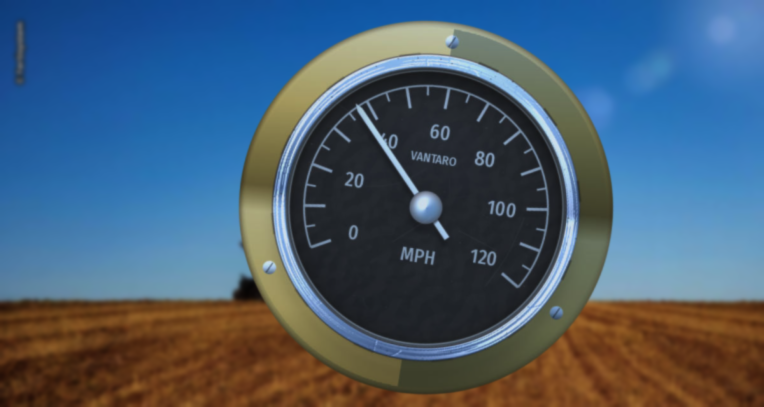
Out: 37.5 mph
